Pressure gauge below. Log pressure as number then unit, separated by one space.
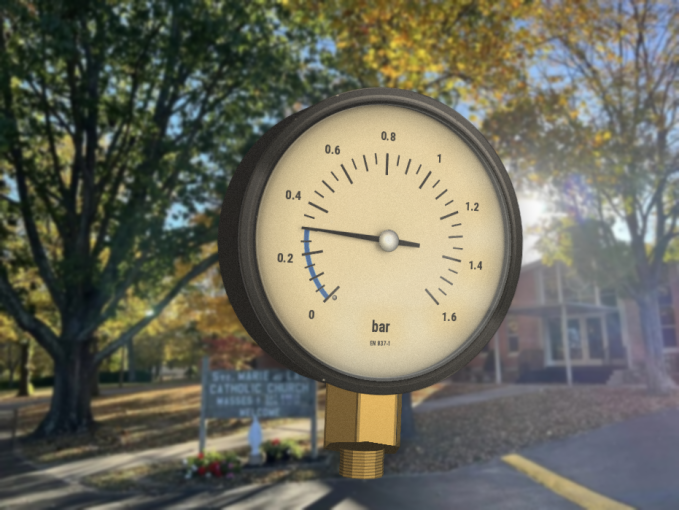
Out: 0.3 bar
